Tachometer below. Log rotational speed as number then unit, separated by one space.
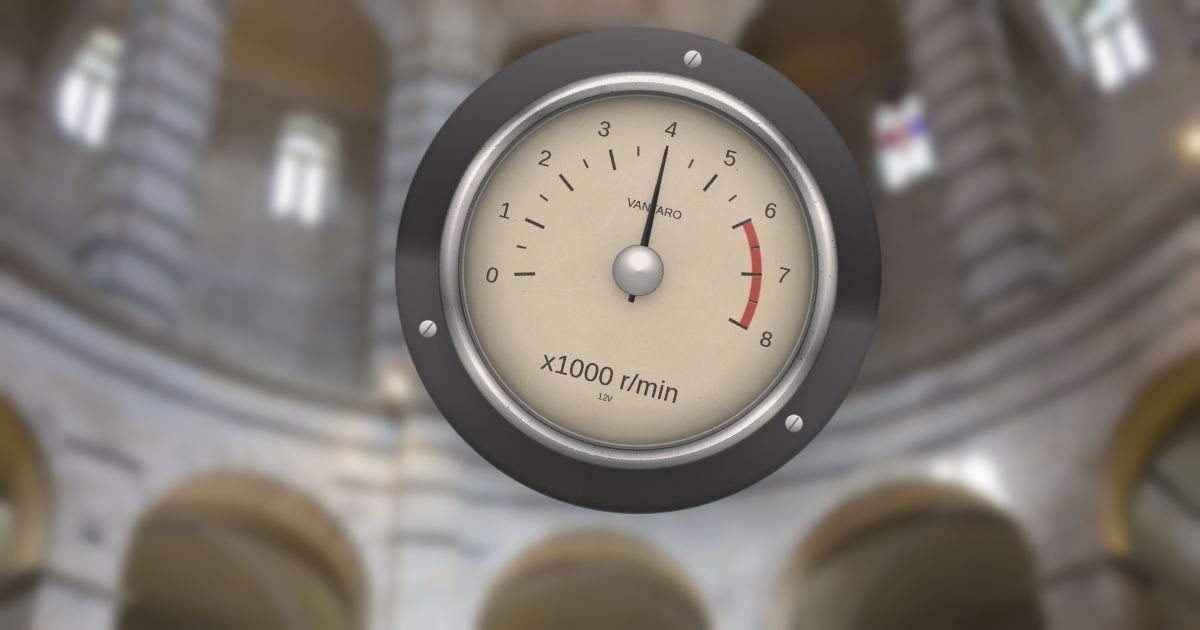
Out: 4000 rpm
